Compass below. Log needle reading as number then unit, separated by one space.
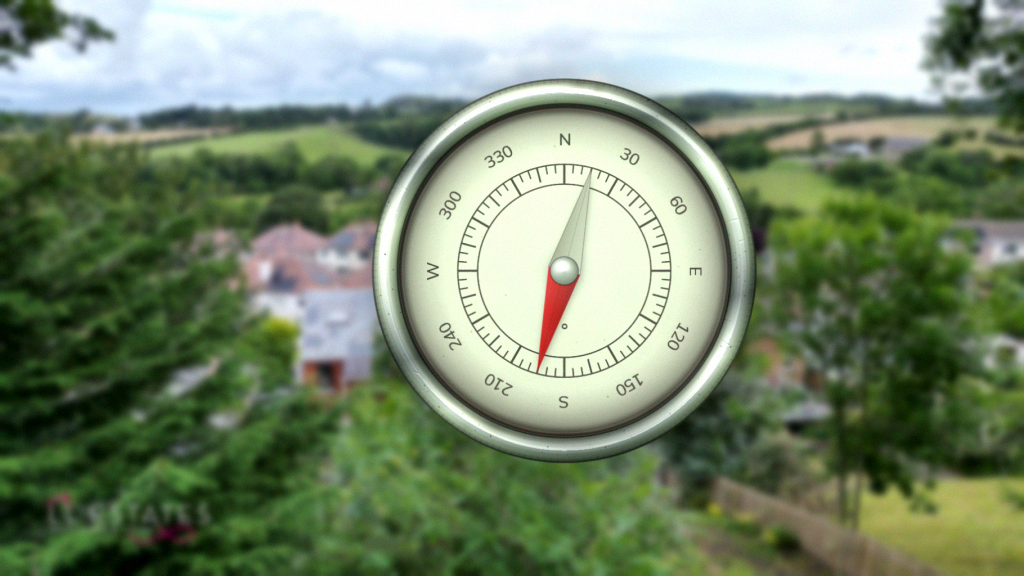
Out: 195 °
